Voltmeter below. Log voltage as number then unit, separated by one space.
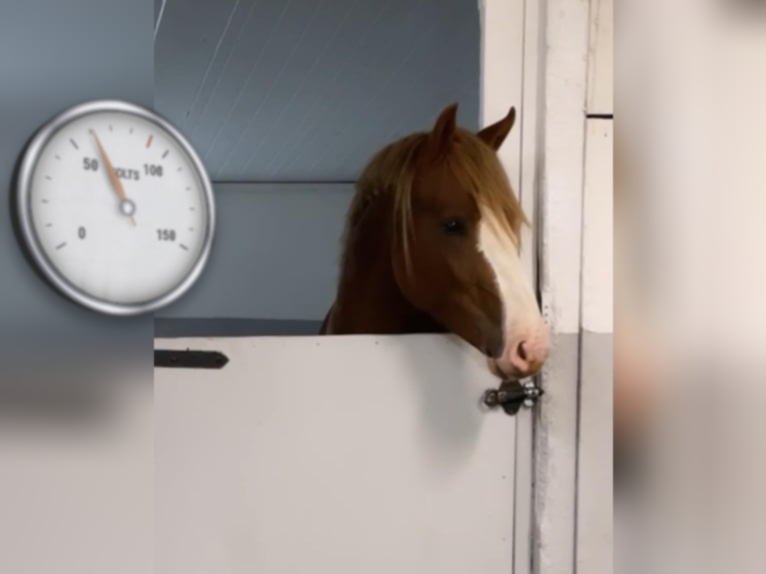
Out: 60 V
